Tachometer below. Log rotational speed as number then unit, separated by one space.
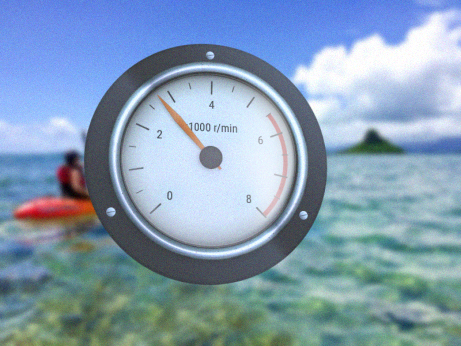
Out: 2750 rpm
